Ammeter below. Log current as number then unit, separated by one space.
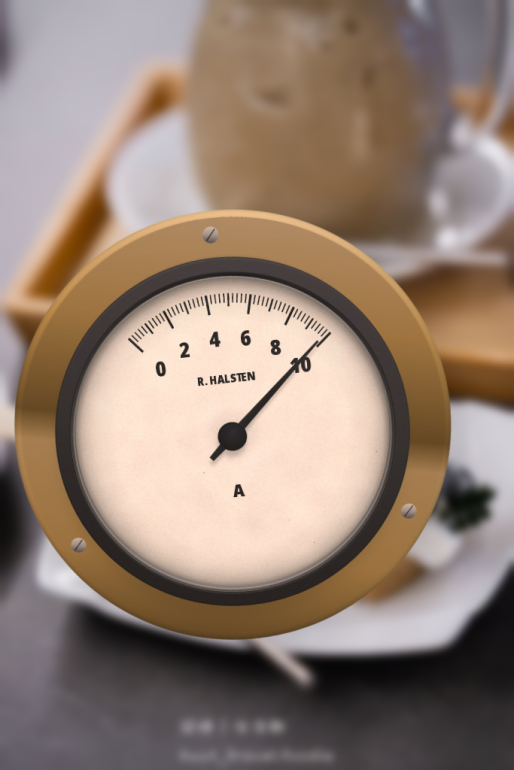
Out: 9.8 A
